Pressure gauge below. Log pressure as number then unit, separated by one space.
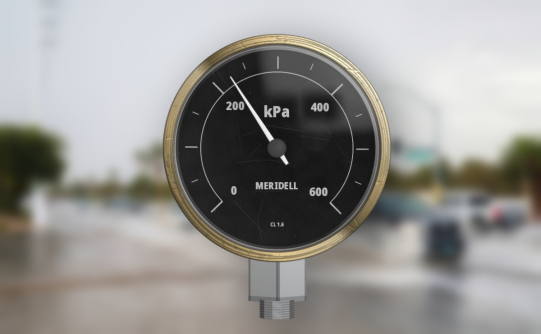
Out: 225 kPa
